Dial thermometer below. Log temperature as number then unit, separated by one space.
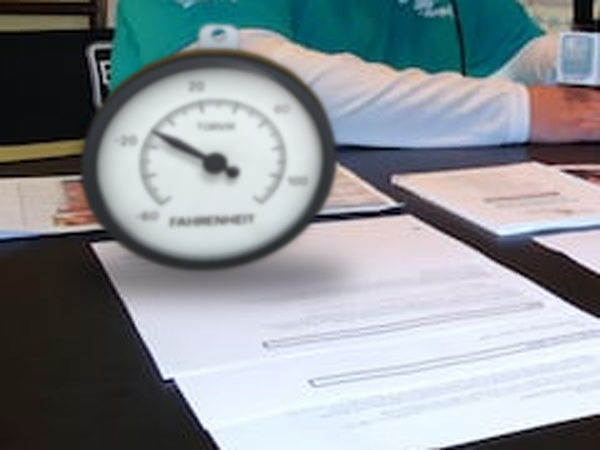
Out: -10 °F
